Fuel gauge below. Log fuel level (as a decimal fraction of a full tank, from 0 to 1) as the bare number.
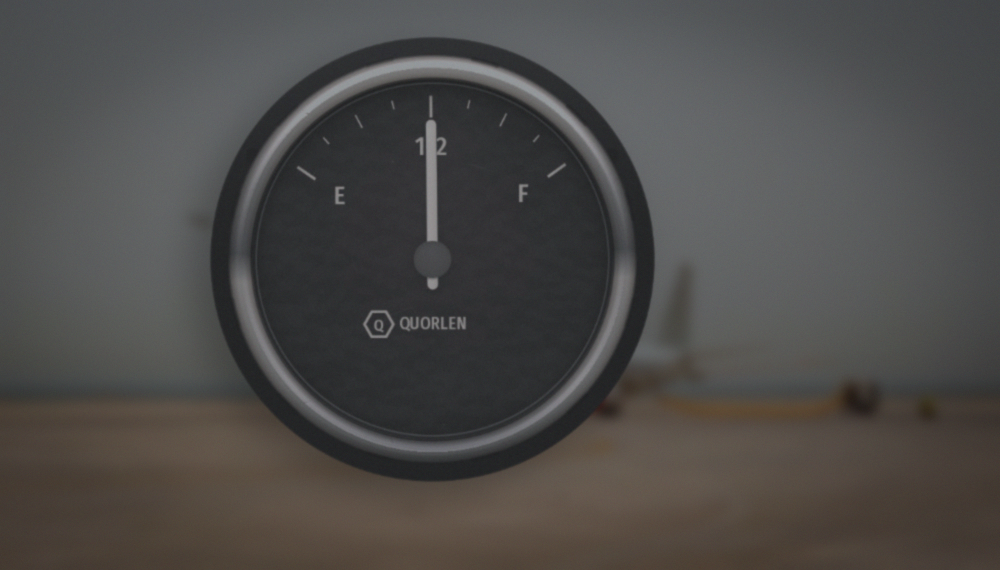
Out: 0.5
